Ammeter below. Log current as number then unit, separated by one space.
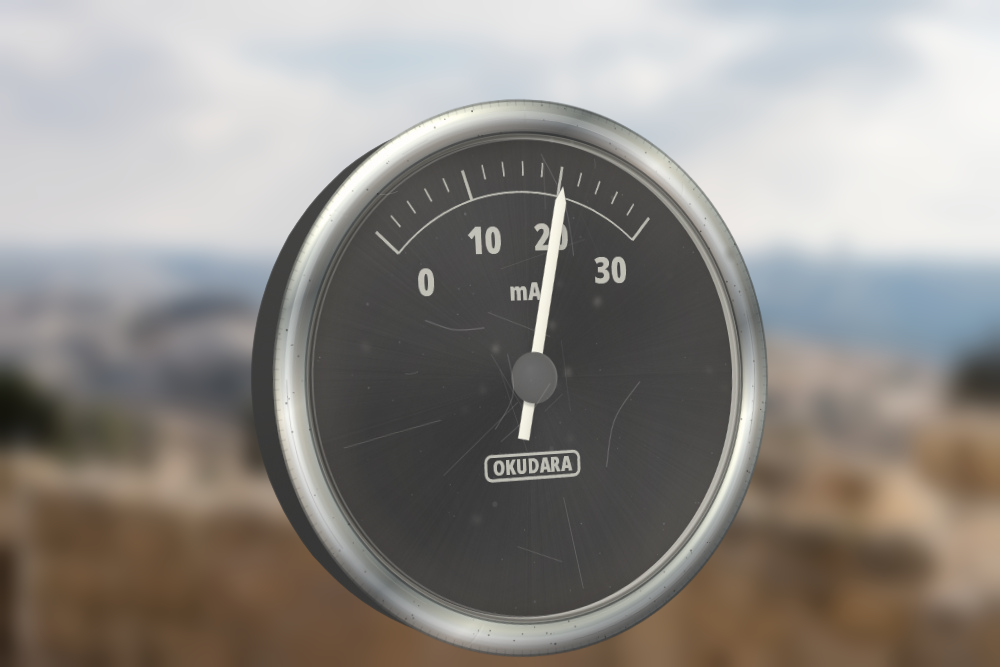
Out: 20 mA
